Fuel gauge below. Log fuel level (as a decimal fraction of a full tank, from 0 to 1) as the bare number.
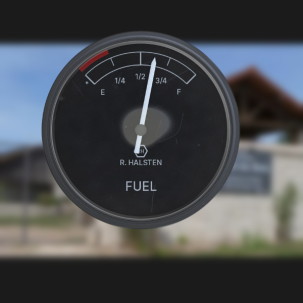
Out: 0.625
